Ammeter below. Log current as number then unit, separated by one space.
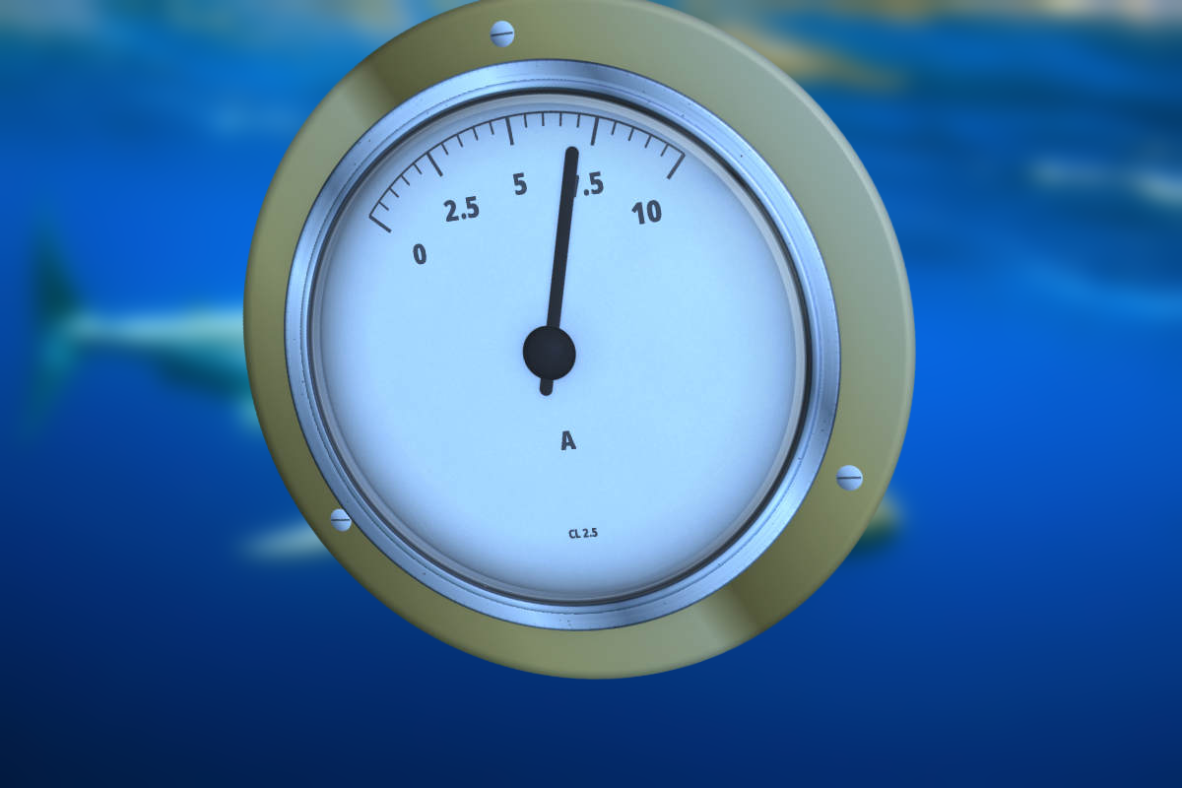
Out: 7 A
